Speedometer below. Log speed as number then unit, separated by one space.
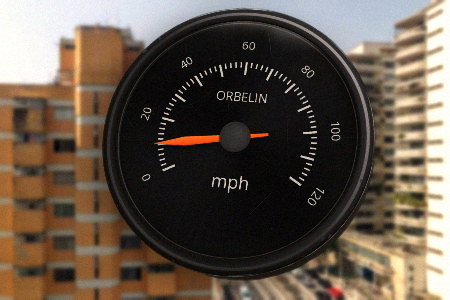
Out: 10 mph
